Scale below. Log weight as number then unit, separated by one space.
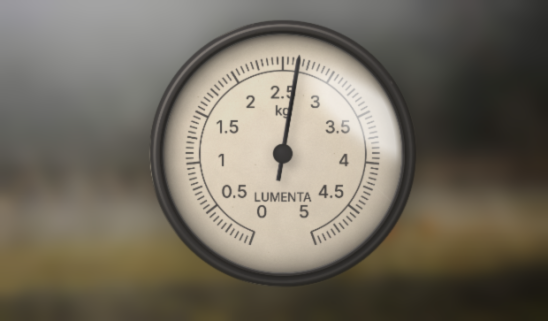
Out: 2.65 kg
